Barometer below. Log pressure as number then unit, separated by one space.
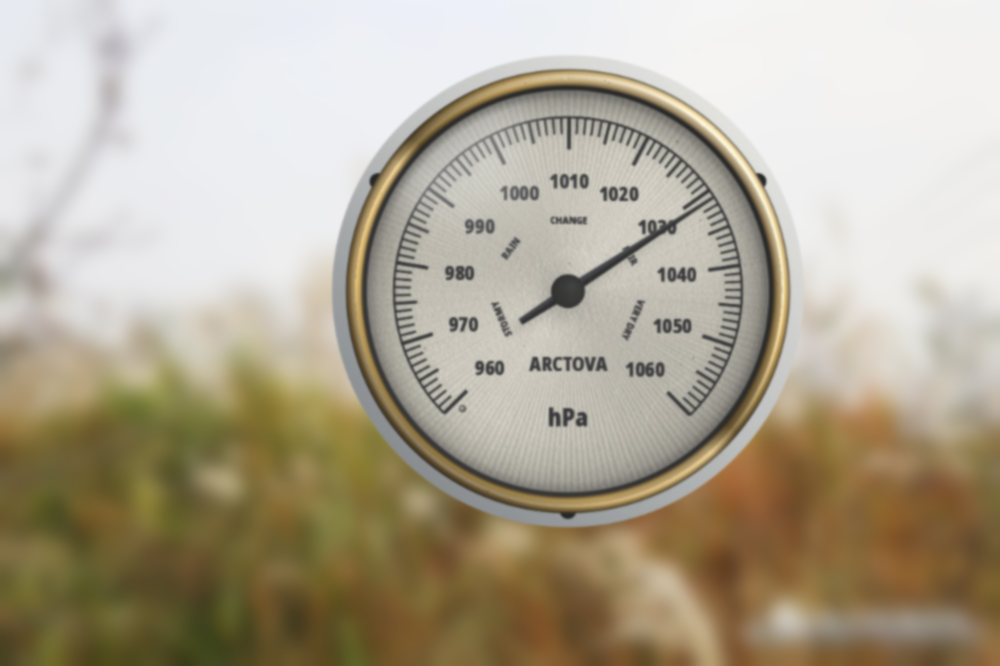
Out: 1031 hPa
